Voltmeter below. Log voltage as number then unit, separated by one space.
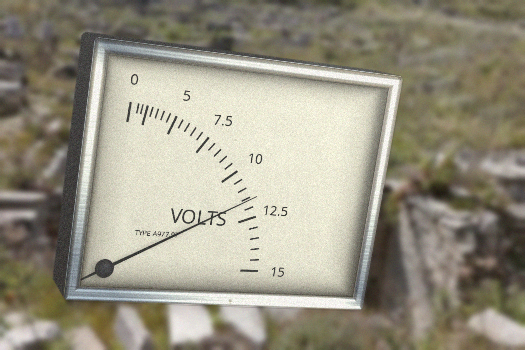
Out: 11.5 V
